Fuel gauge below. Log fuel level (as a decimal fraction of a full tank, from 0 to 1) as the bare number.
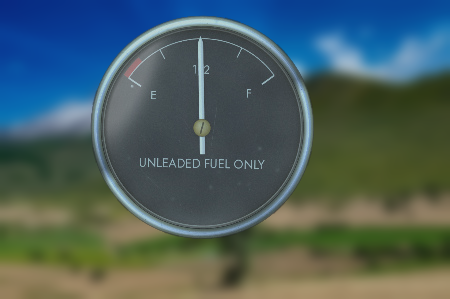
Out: 0.5
